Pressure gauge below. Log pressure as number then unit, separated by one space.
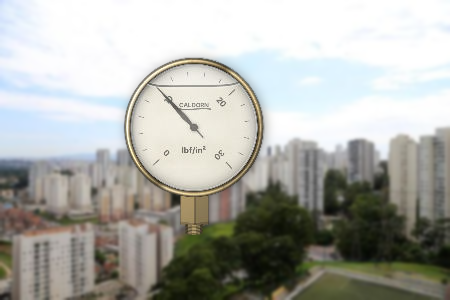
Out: 10 psi
